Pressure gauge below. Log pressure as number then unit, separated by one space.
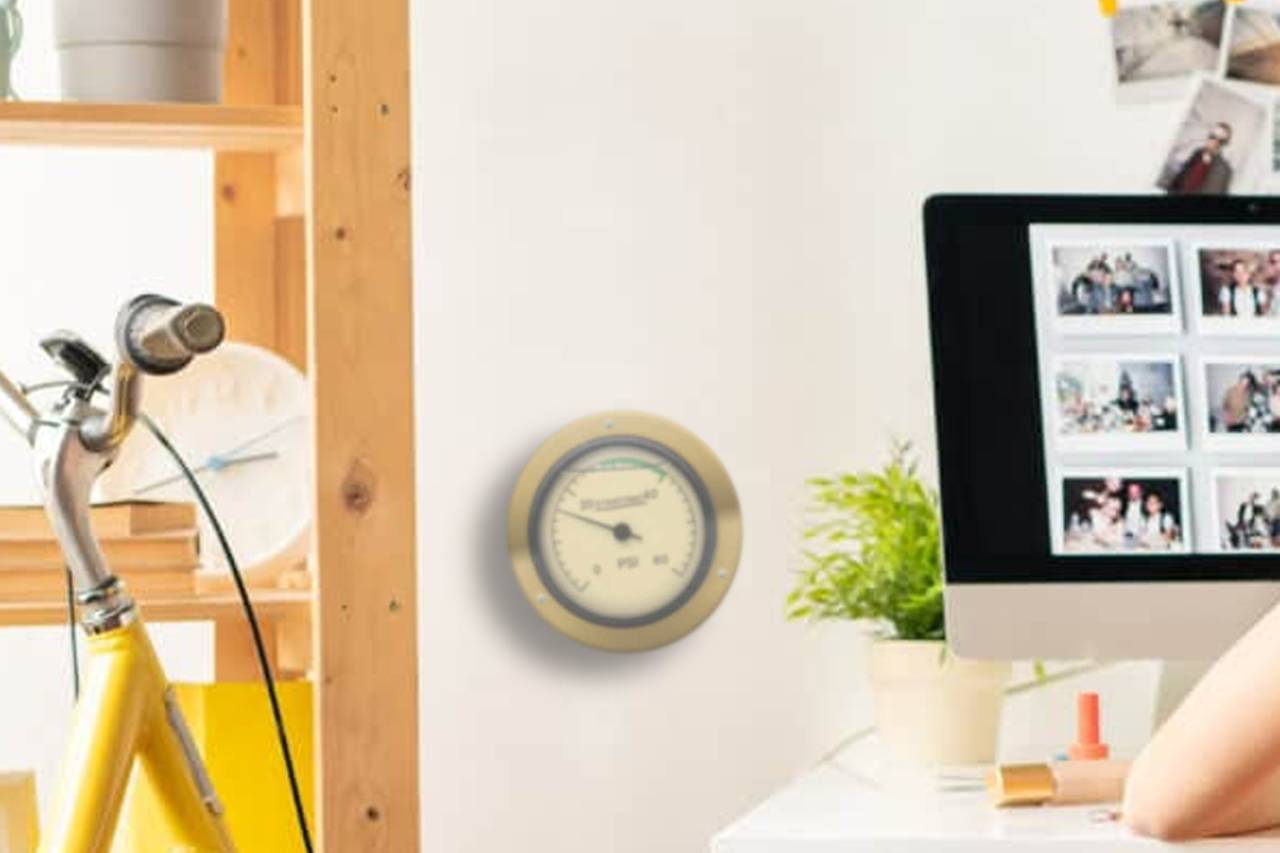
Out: 16 psi
